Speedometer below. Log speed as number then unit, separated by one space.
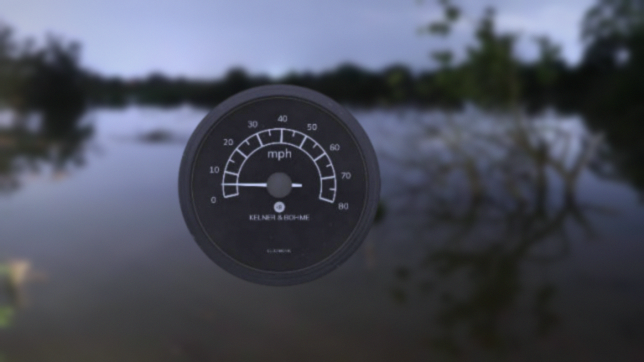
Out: 5 mph
